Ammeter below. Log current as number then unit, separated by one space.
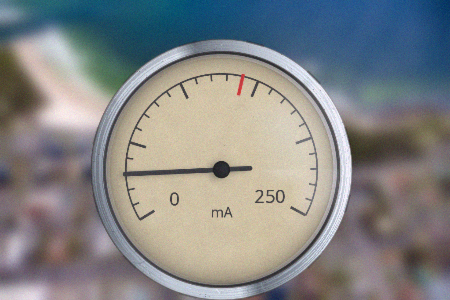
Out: 30 mA
